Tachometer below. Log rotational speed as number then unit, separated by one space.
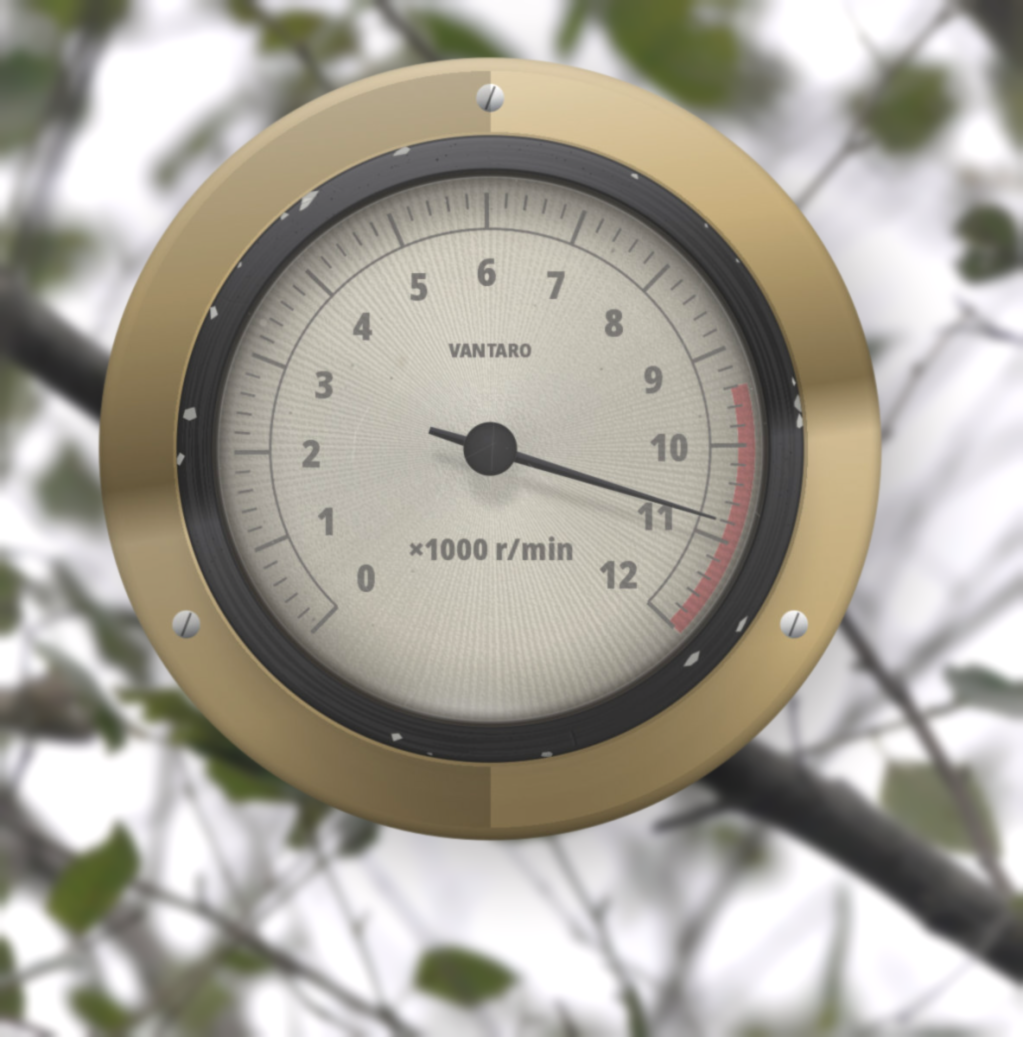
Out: 10800 rpm
